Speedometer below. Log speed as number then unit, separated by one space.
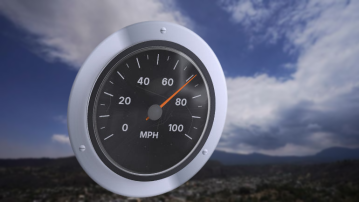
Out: 70 mph
